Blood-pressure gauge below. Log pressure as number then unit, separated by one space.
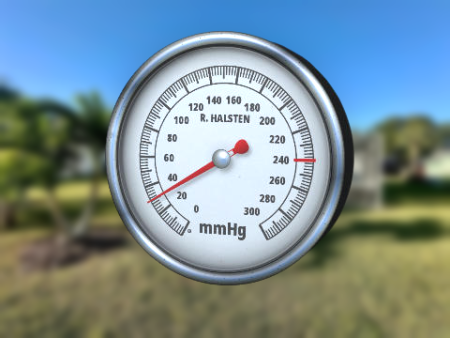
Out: 30 mmHg
